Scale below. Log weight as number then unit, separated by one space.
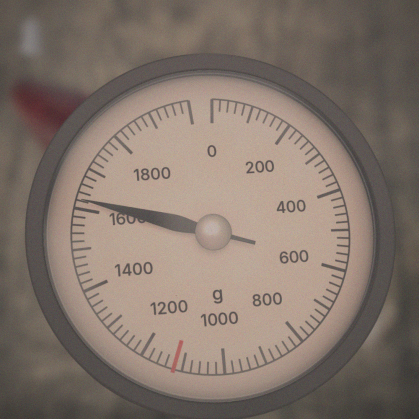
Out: 1620 g
